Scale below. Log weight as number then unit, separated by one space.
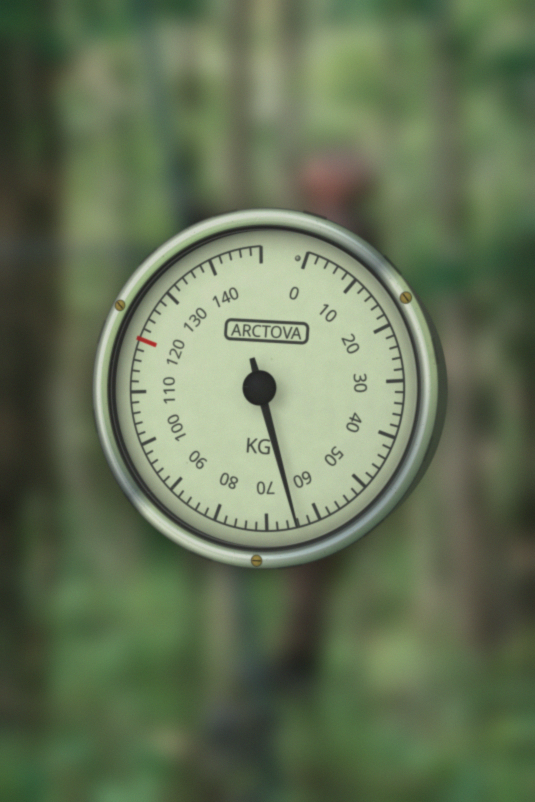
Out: 64 kg
